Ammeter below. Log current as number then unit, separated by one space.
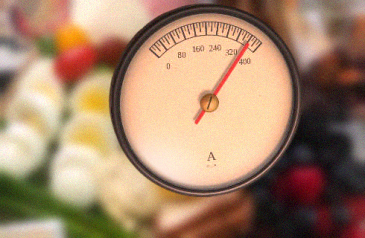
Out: 360 A
